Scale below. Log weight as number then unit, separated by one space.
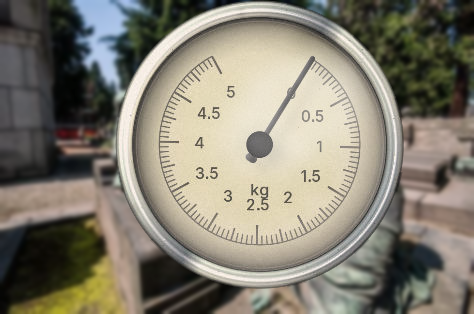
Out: 0 kg
